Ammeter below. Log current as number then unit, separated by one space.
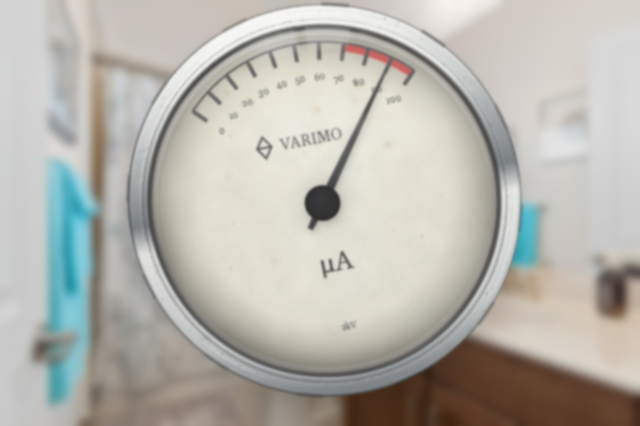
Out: 90 µA
